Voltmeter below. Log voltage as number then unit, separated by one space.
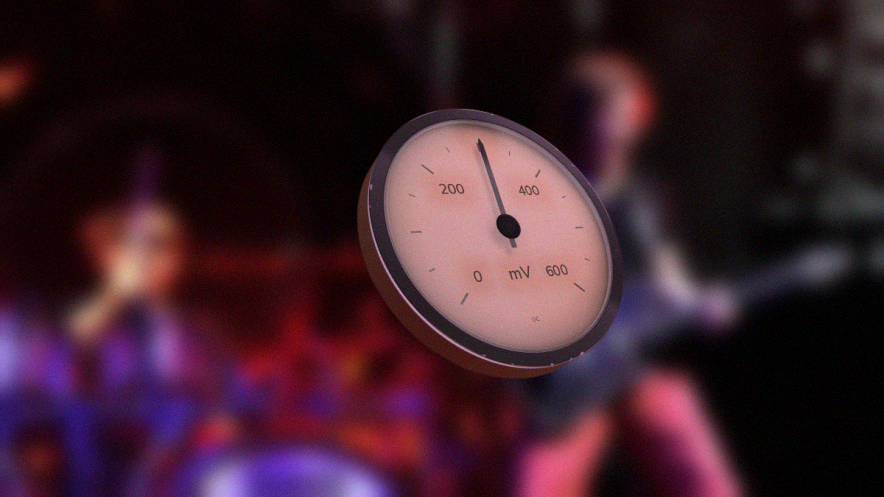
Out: 300 mV
